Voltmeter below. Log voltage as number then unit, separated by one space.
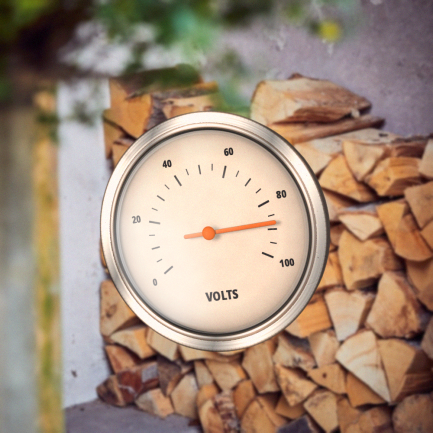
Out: 87.5 V
